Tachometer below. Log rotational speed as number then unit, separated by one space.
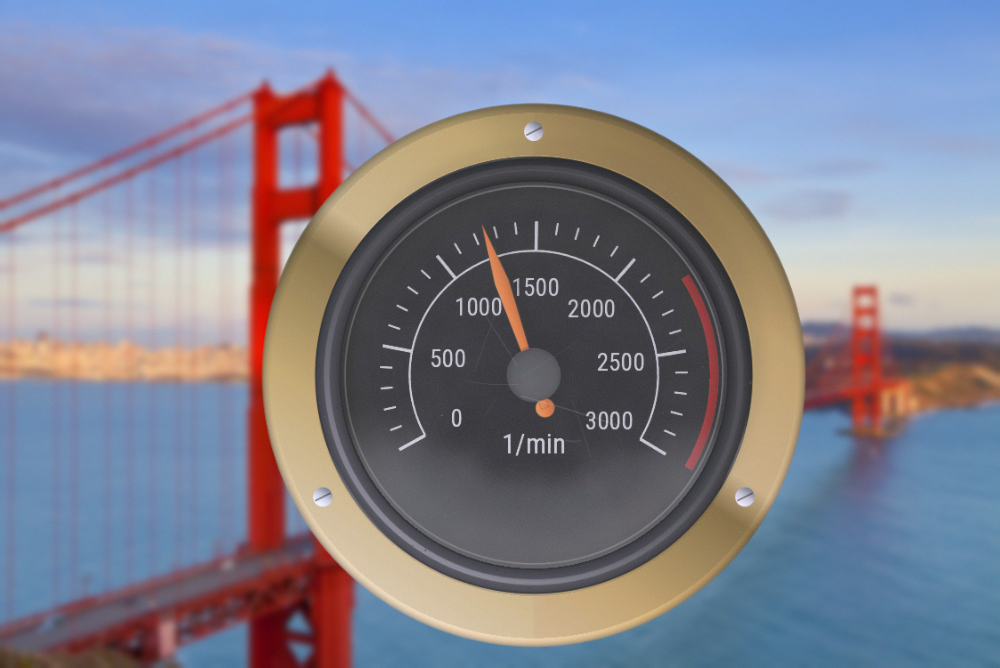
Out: 1250 rpm
